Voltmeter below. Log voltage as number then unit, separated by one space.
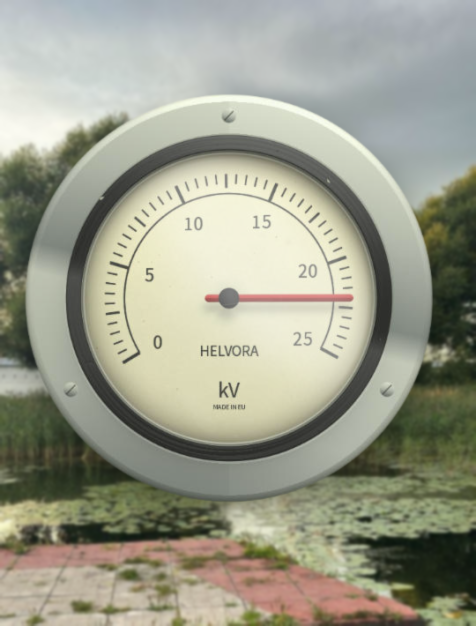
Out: 22 kV
